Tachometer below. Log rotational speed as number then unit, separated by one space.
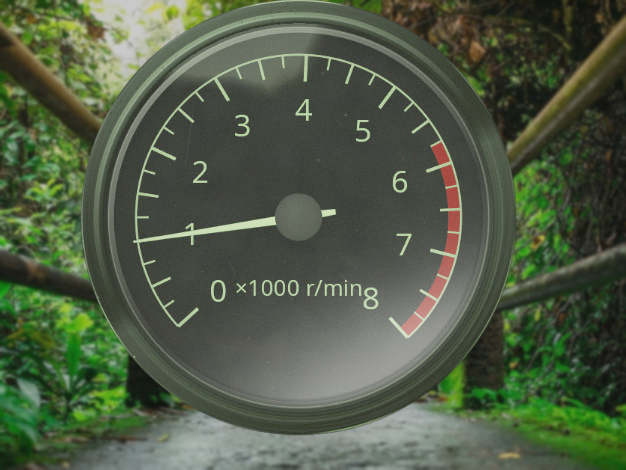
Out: 1000 rpm
